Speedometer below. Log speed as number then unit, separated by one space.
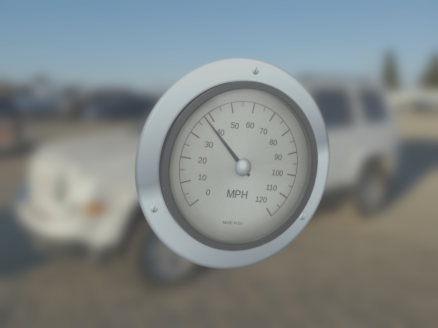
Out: 37.5 mph
